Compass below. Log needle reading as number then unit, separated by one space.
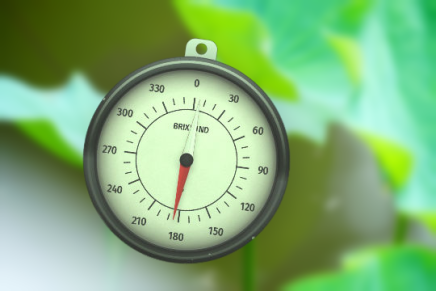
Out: 185 °
